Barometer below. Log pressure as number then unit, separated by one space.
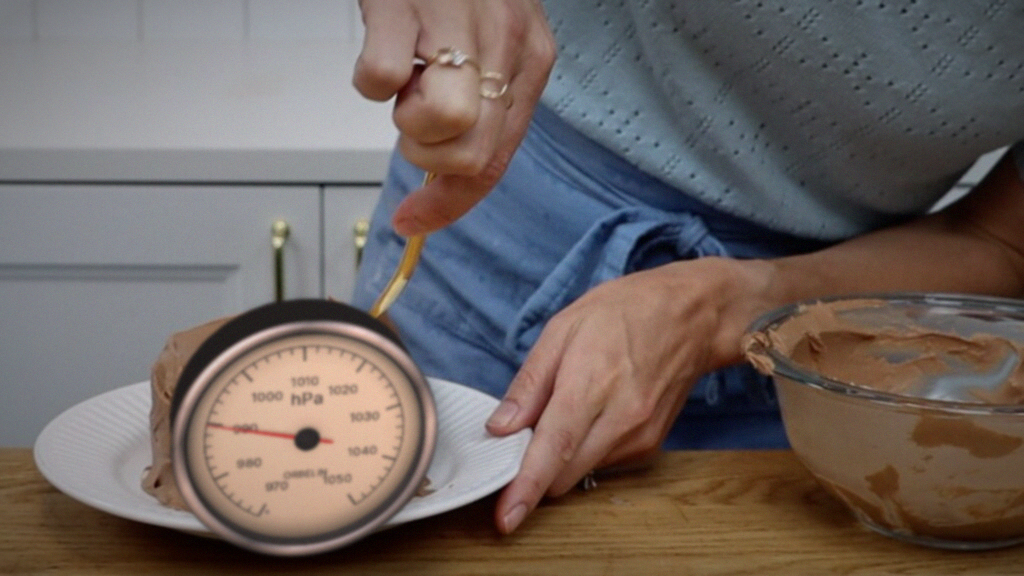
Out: 990 hPa
